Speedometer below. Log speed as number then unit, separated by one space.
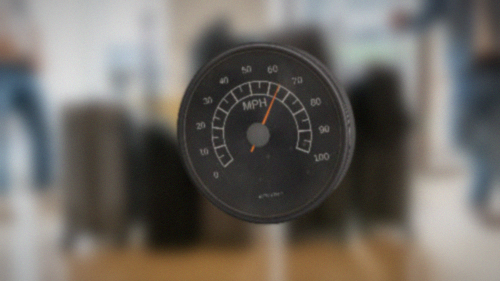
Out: 65 mph
